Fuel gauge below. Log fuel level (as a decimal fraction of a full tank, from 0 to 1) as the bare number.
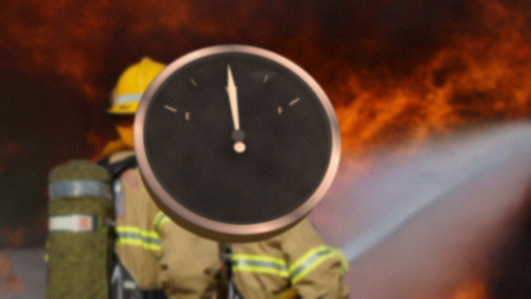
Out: 0.5
